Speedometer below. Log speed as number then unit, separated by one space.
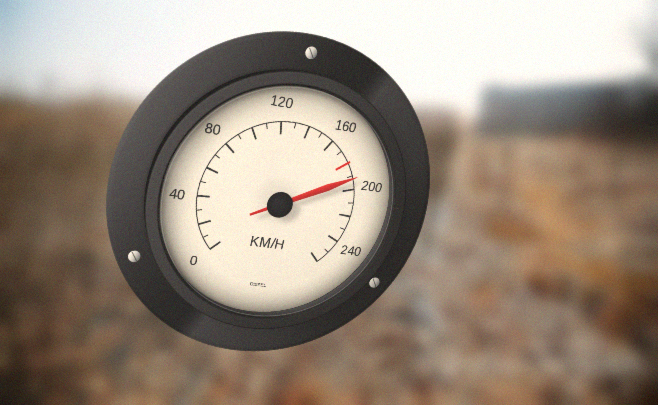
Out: 190 km/h
